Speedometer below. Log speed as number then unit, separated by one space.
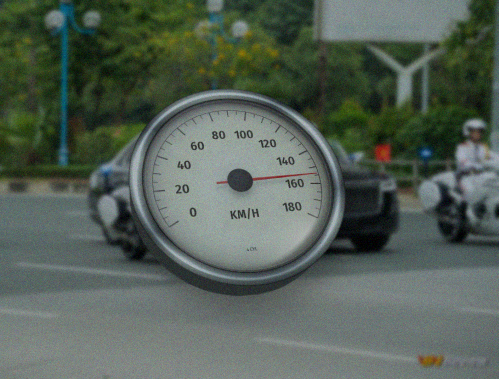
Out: 155 km/h
